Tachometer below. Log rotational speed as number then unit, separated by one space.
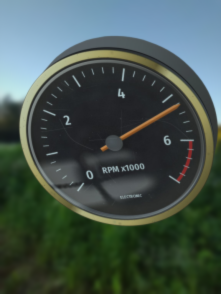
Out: 5200 rpm
